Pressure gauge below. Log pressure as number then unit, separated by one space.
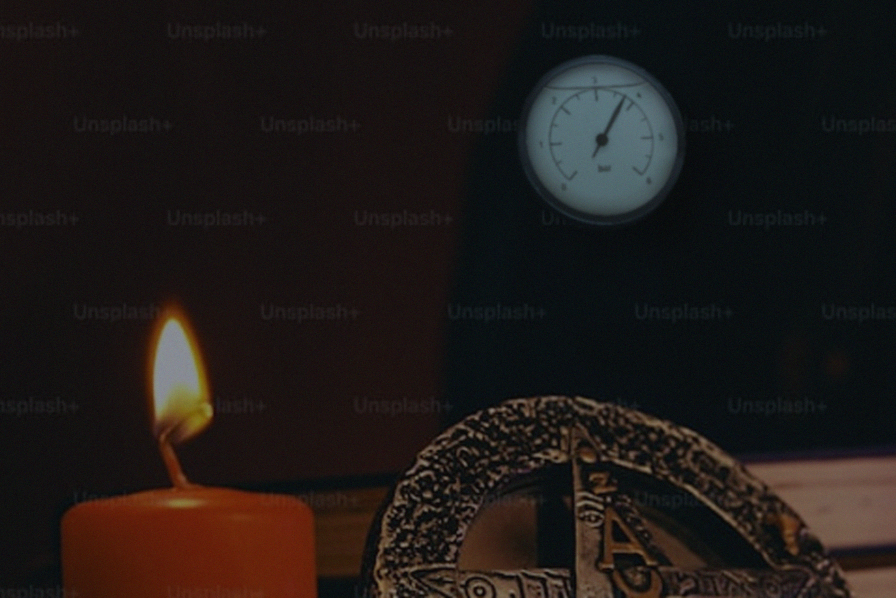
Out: 3.75 bar
